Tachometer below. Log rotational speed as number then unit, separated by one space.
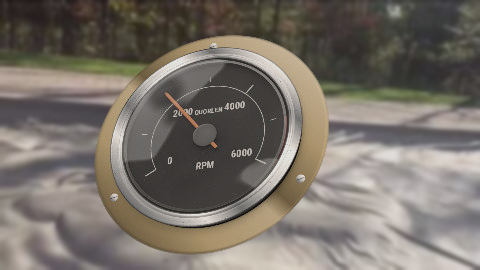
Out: 2000 rpm
